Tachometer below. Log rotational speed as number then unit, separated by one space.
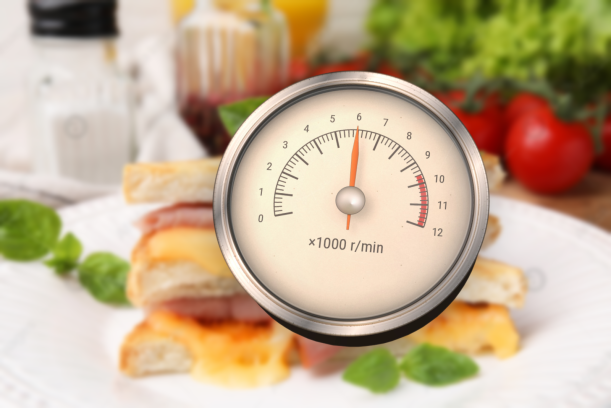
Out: 6000 rpm
